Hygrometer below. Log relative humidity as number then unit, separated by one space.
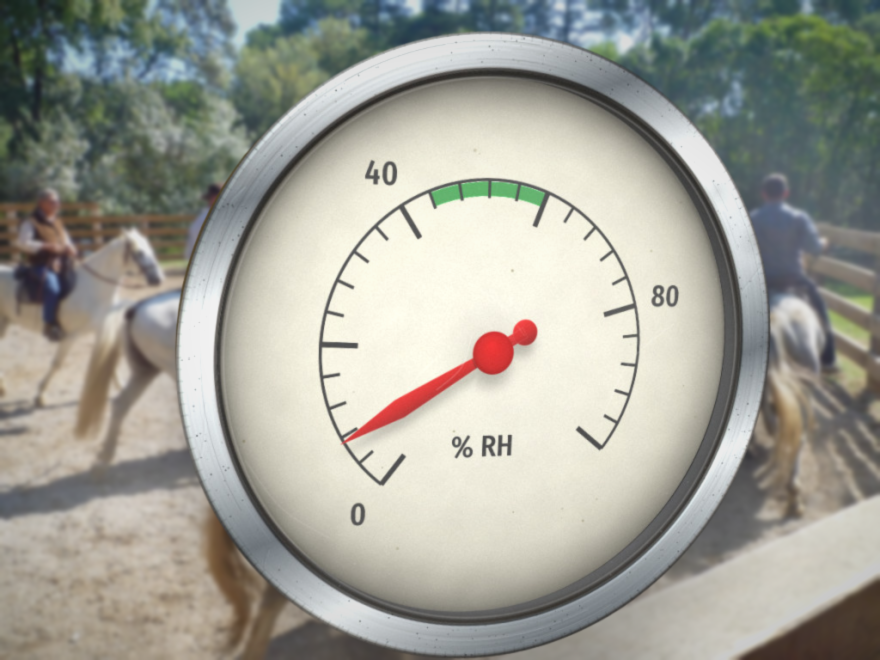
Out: 8 %
